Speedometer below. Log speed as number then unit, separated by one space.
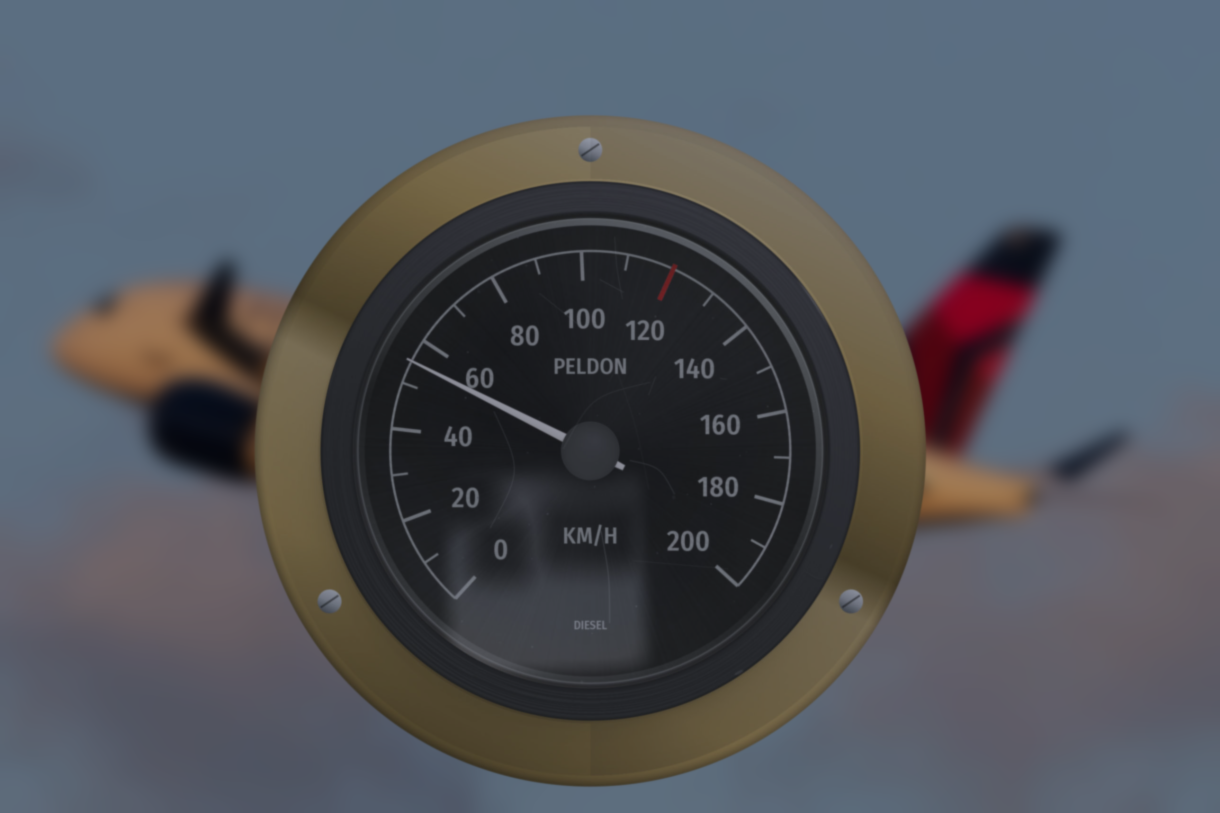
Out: 55 km/h
